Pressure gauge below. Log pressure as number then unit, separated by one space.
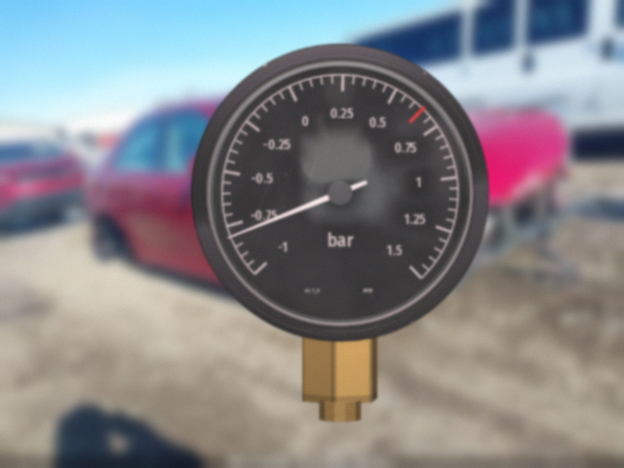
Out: -0.8 bar
